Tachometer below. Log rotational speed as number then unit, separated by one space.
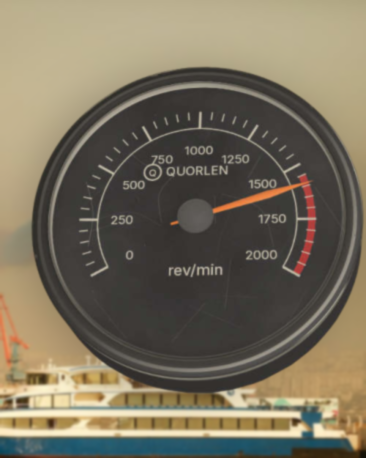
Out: 1600 rpm
